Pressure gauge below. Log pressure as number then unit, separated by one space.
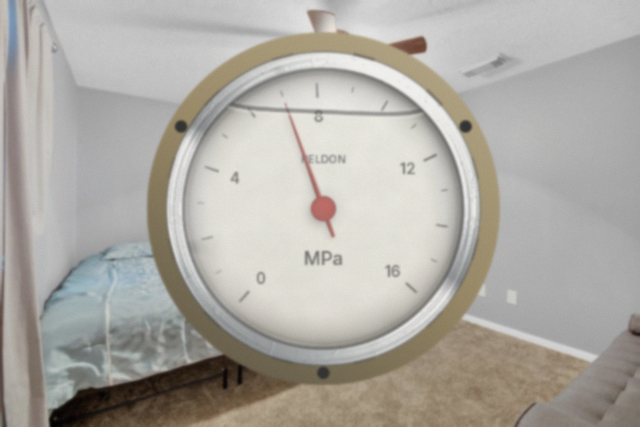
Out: 7 MPa
